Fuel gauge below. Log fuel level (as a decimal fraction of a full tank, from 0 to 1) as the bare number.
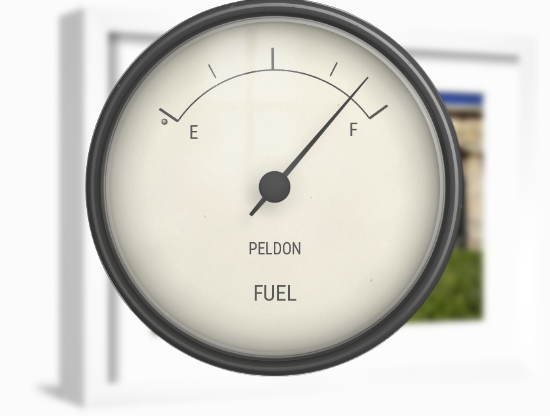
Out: 0.875
